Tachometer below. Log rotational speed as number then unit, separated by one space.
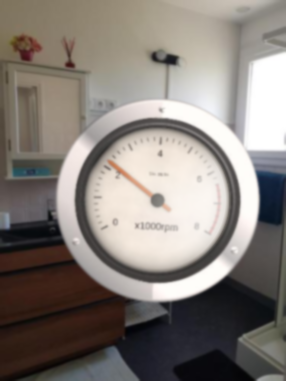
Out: 2200 rpm
